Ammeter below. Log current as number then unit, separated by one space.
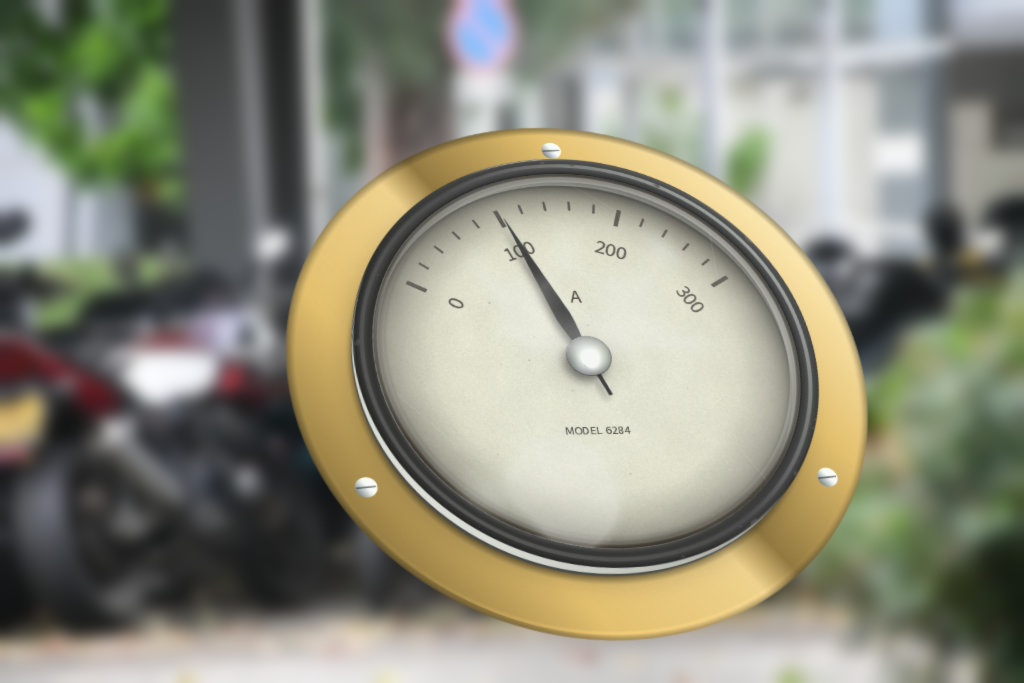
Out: 100 A
